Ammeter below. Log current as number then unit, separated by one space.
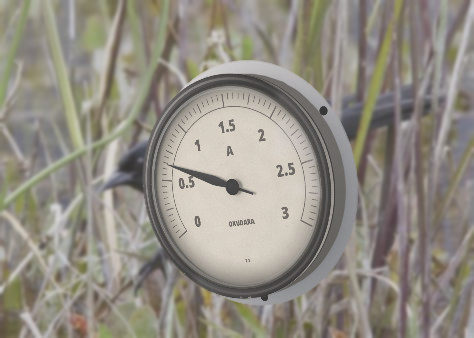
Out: 0.65 A
